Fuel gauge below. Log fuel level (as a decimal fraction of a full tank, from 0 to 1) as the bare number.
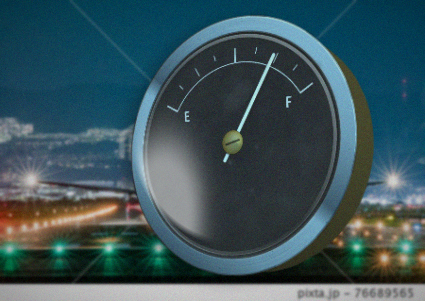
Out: 0.75
